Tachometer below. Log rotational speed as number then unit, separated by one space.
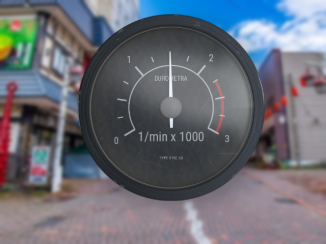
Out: 1500 rpm
